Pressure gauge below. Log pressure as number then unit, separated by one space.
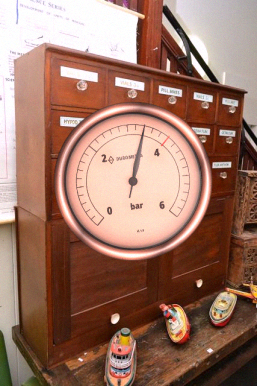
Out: 3.4 bar
